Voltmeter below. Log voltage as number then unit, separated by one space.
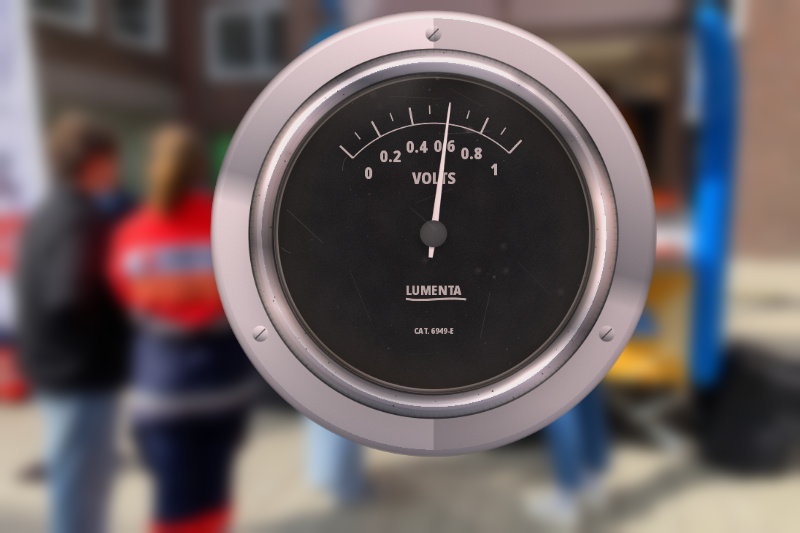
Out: 0.6 V
